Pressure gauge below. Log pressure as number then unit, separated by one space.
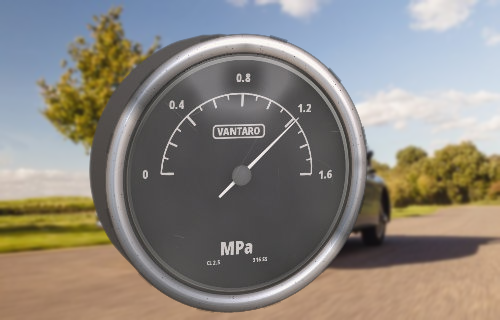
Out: 1.2 MPa
